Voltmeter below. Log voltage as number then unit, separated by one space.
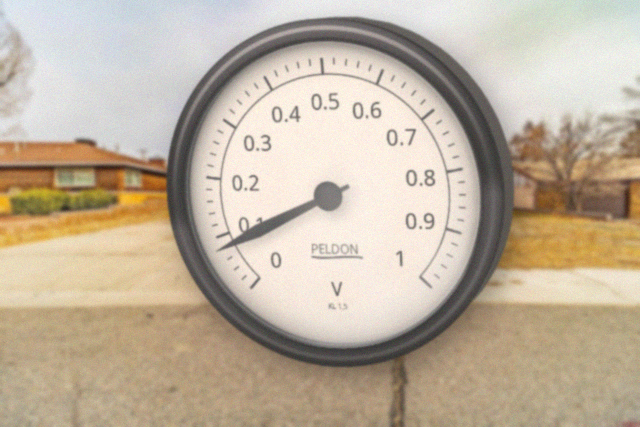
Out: 0.08 V
